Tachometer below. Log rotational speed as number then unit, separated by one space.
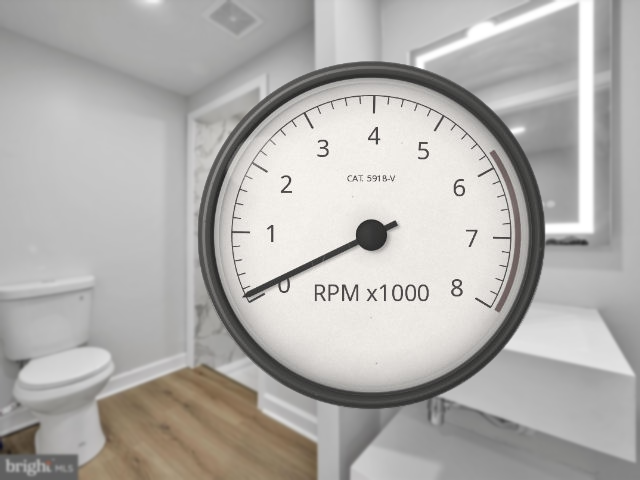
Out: 100 rpm
